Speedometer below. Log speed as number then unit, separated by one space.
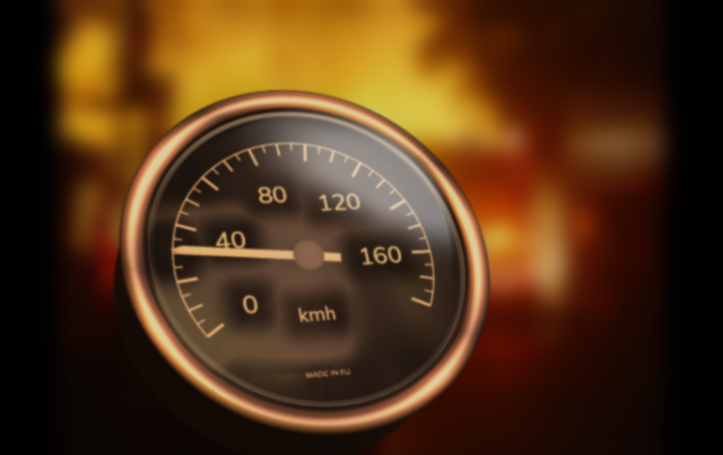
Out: 30 km/h
